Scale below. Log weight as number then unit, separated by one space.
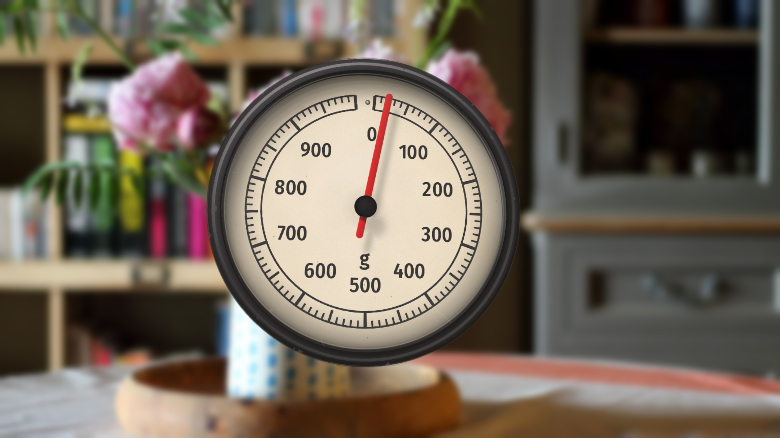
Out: 20 g
